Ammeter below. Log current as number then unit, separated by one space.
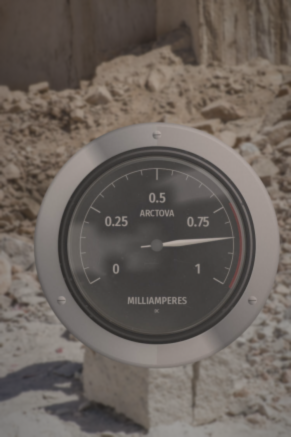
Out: 0.85 mA
